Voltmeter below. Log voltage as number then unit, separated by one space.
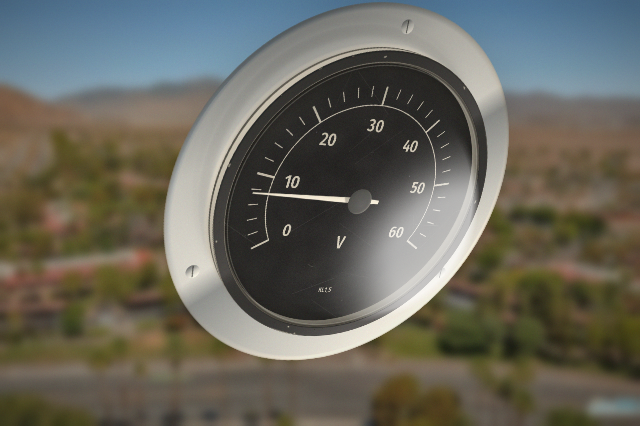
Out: 8 V
